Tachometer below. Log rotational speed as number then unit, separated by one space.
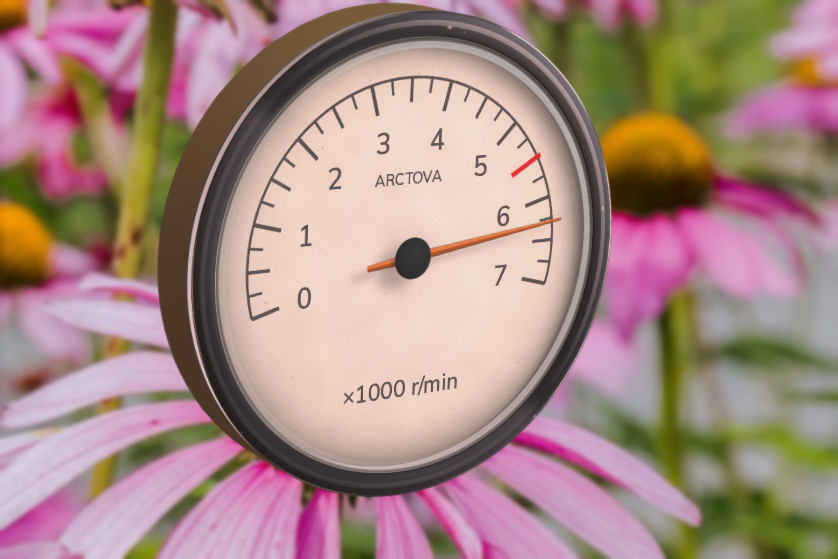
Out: 6250 rpm
